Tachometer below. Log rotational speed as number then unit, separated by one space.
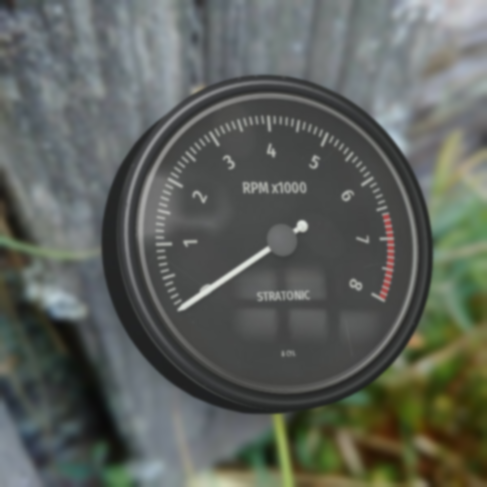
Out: 0 rpm
